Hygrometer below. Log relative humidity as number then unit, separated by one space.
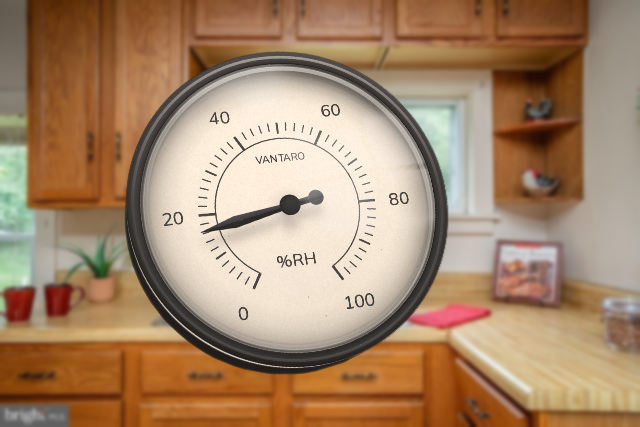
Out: 16 %
